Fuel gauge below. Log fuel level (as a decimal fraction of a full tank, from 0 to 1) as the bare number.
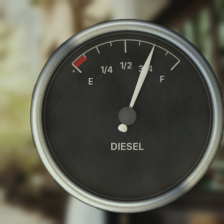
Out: 0.75
